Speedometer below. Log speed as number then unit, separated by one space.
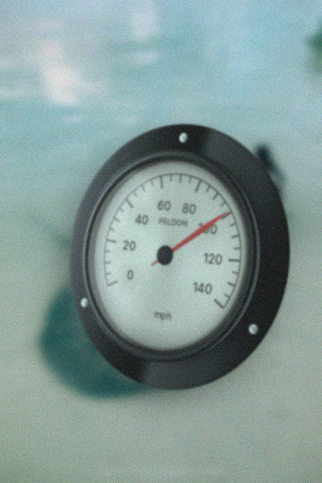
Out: 100 mph
